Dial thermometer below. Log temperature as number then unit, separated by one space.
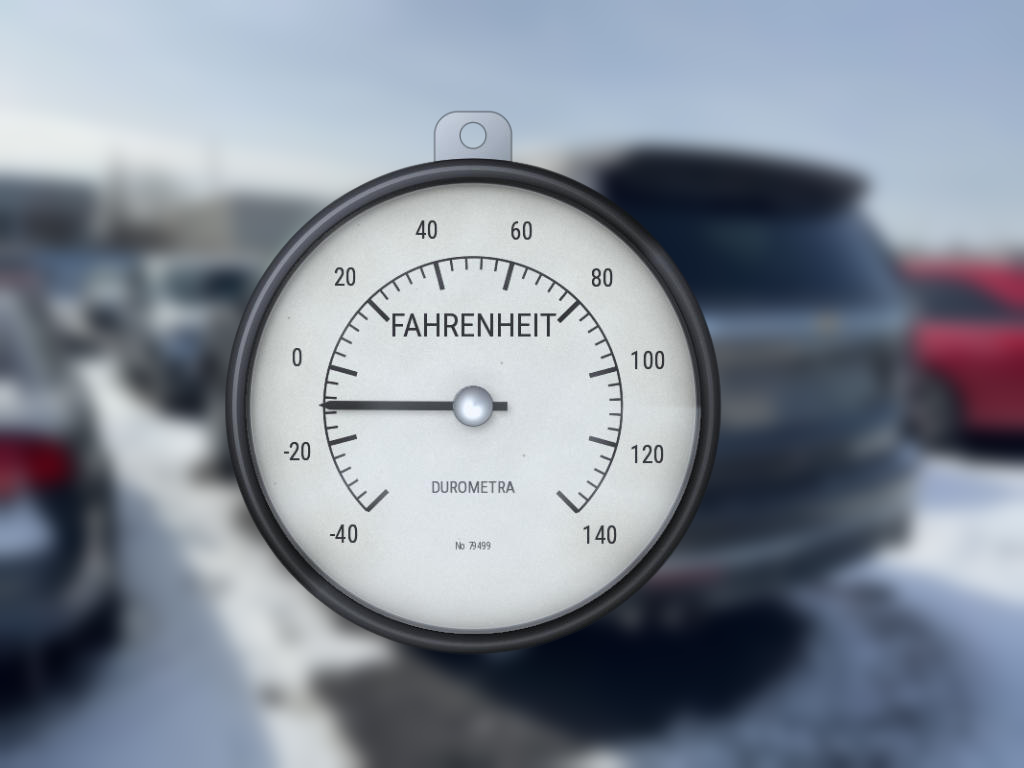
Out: -10 °F
